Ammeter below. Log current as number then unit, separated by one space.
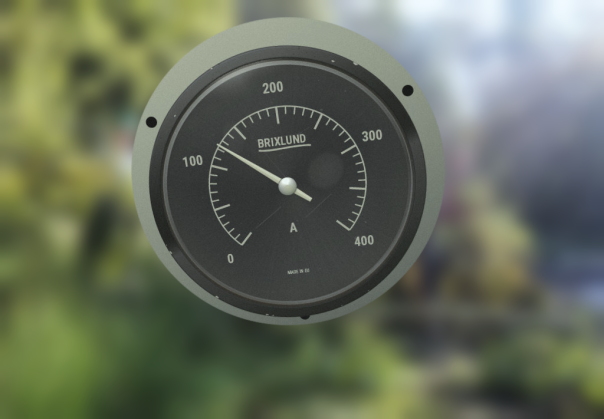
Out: 125 A
